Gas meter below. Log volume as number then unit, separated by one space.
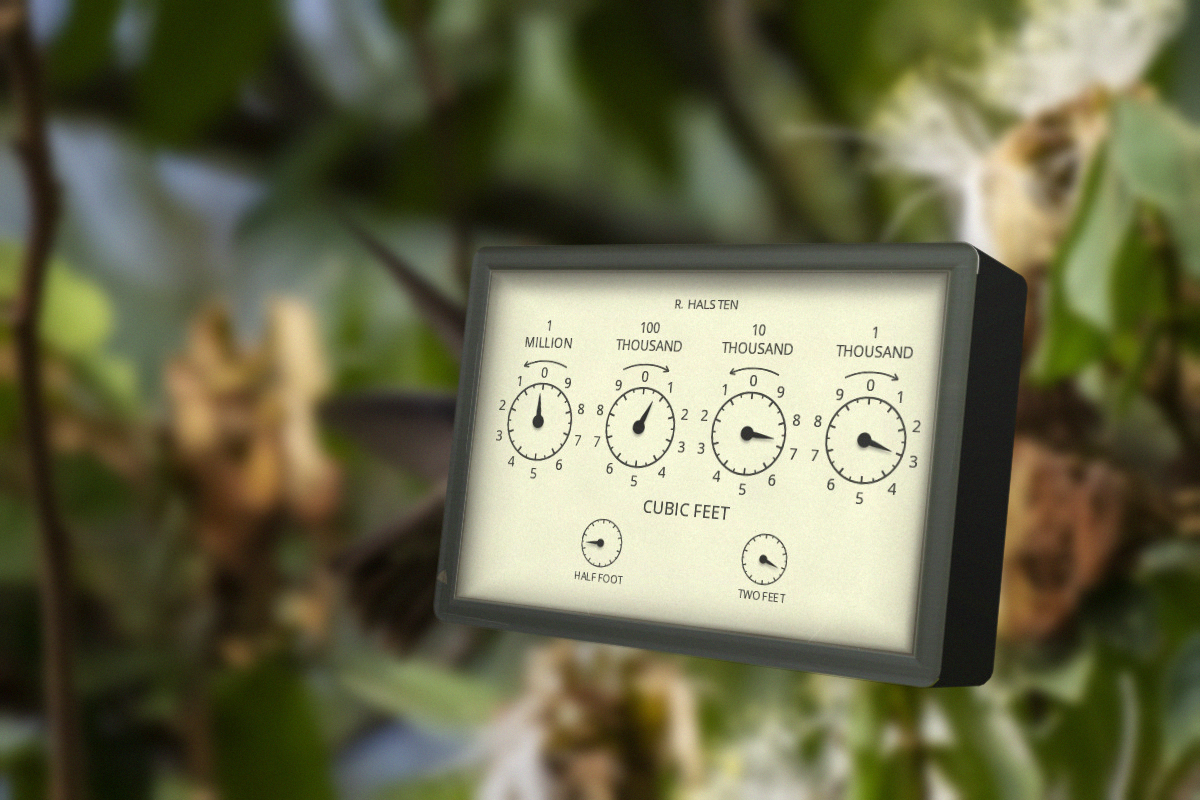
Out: 7300 ft³
